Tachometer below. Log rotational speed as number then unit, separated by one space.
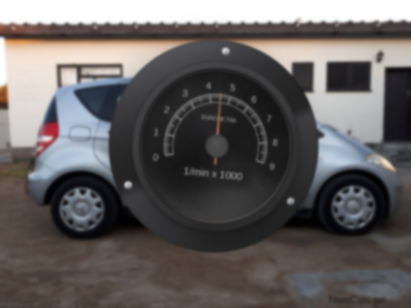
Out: 4500 rpm
